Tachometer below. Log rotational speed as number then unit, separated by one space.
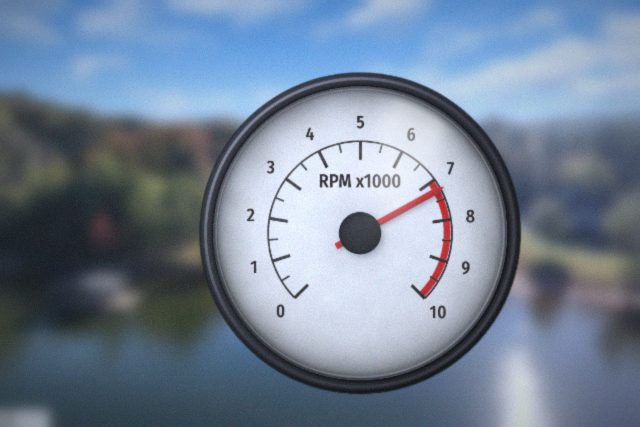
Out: 7250 rpm
